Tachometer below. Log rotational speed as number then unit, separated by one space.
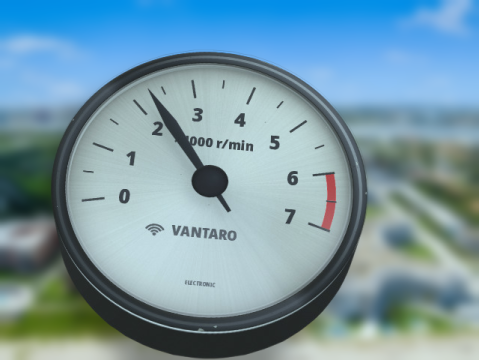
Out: 2250 rpm
